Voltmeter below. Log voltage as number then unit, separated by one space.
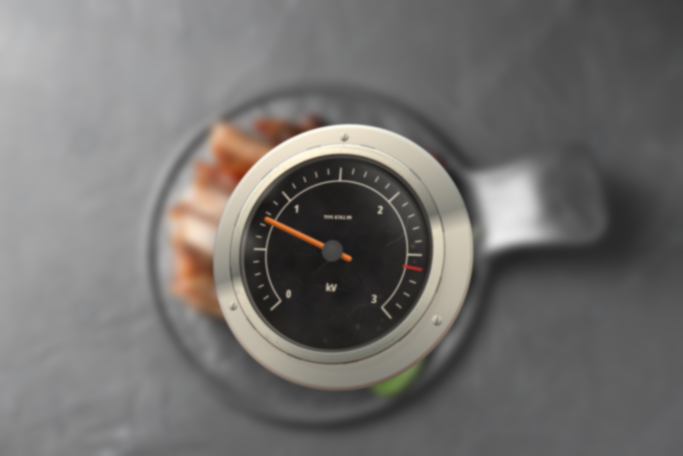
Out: 0.75 kV
